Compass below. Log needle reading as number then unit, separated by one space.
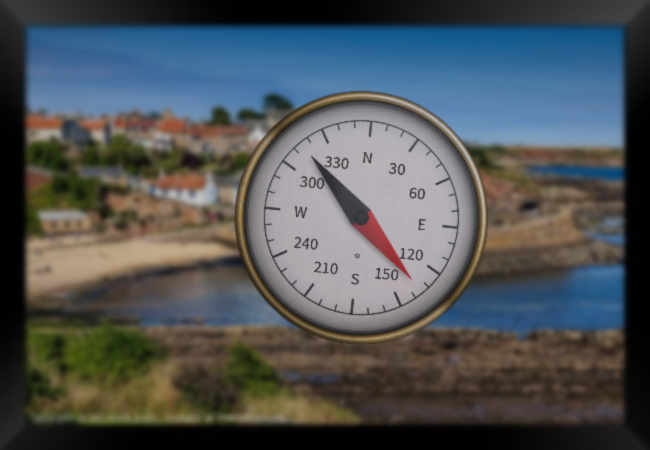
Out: 135 °
